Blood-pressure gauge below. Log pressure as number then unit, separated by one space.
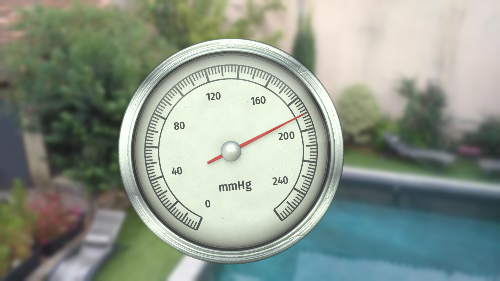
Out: 190 mmHg
